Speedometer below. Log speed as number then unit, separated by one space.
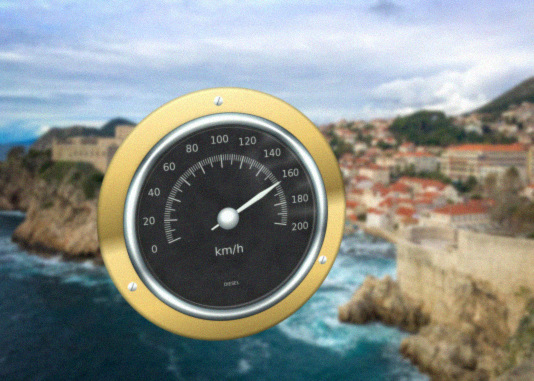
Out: 160 km/h
